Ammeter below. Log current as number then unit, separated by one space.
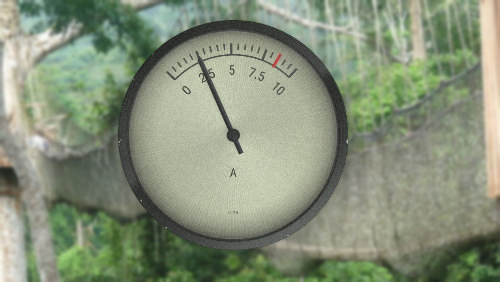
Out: 2.5 A
